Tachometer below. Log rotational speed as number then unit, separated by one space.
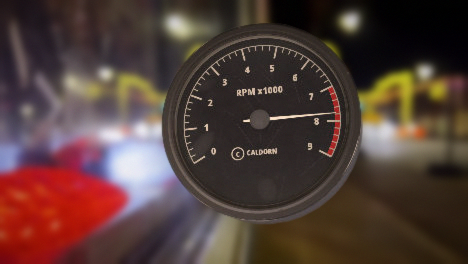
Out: 7800 rpm
